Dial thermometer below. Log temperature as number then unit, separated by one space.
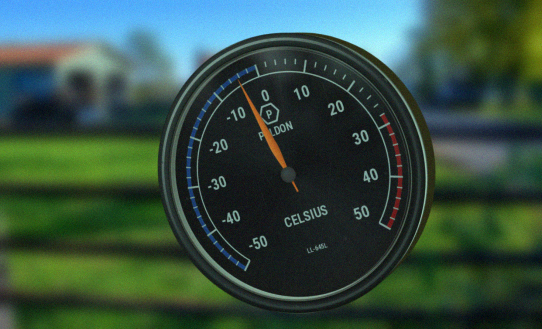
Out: -4 °C
